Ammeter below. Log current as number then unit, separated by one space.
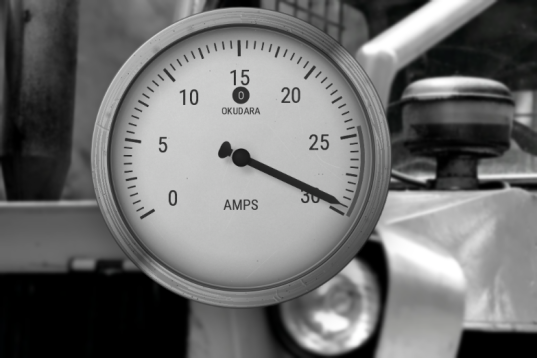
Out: 29.5 A
